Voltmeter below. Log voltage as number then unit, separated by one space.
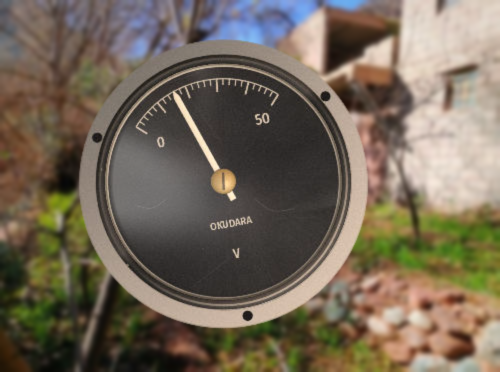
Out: 16 V
